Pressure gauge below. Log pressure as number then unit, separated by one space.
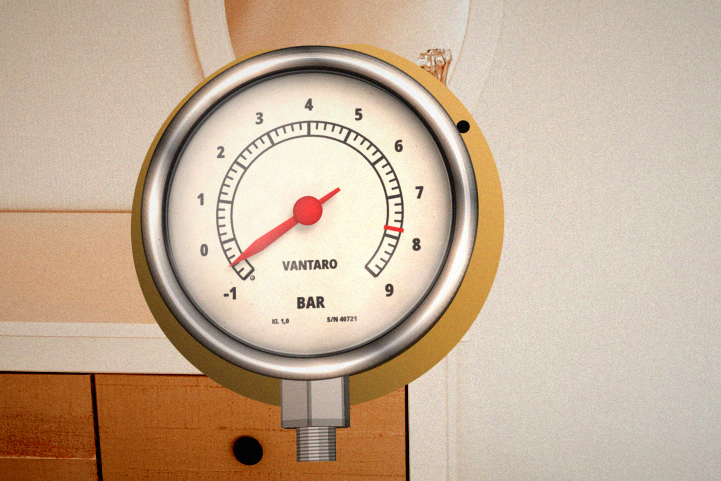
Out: -0.6 bar
